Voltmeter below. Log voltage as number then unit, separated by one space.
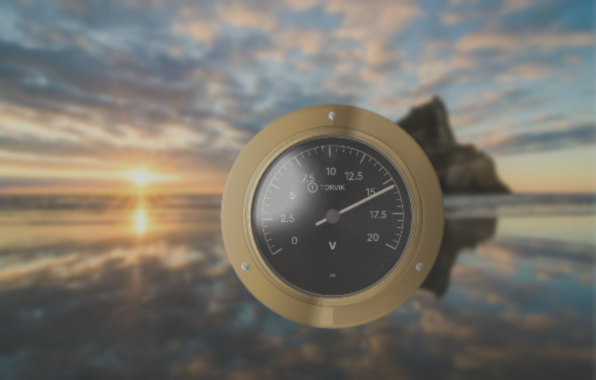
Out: 15.5 V
